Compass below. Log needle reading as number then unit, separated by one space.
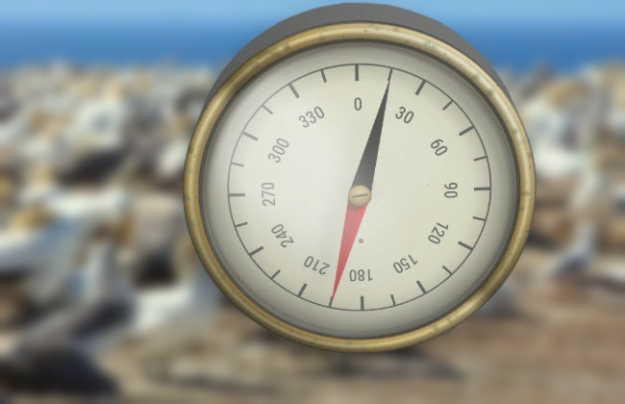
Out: 195 °
